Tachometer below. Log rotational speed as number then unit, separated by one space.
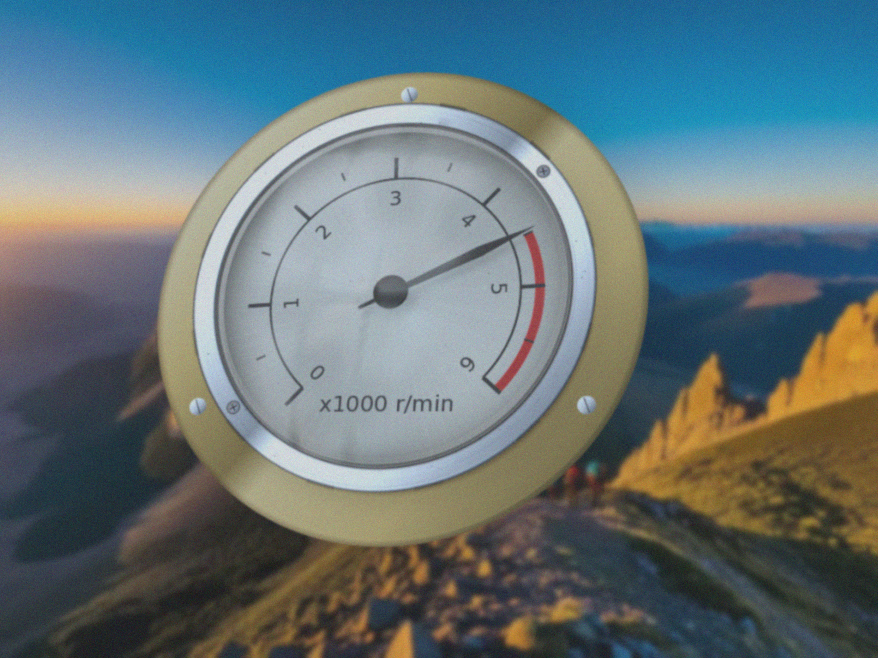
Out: 4500 rpm
